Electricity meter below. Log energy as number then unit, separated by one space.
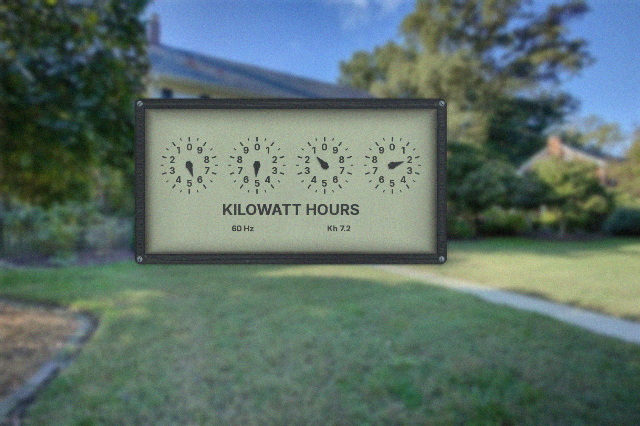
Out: 5512 kWh
